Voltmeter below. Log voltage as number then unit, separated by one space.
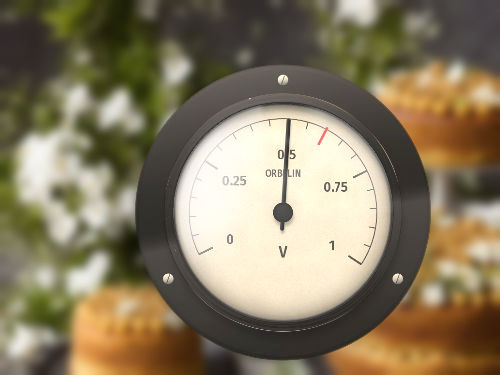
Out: 0.5 V
